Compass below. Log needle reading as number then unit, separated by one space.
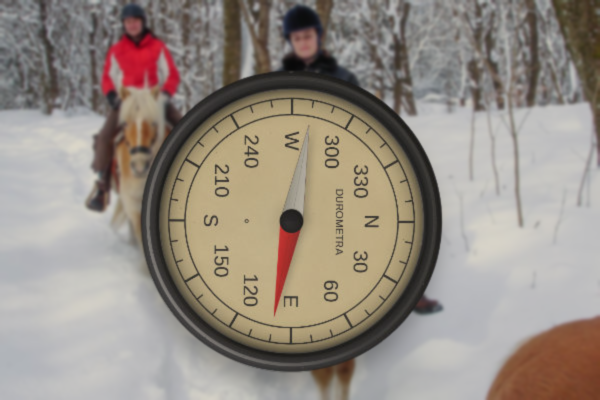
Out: 100 °
